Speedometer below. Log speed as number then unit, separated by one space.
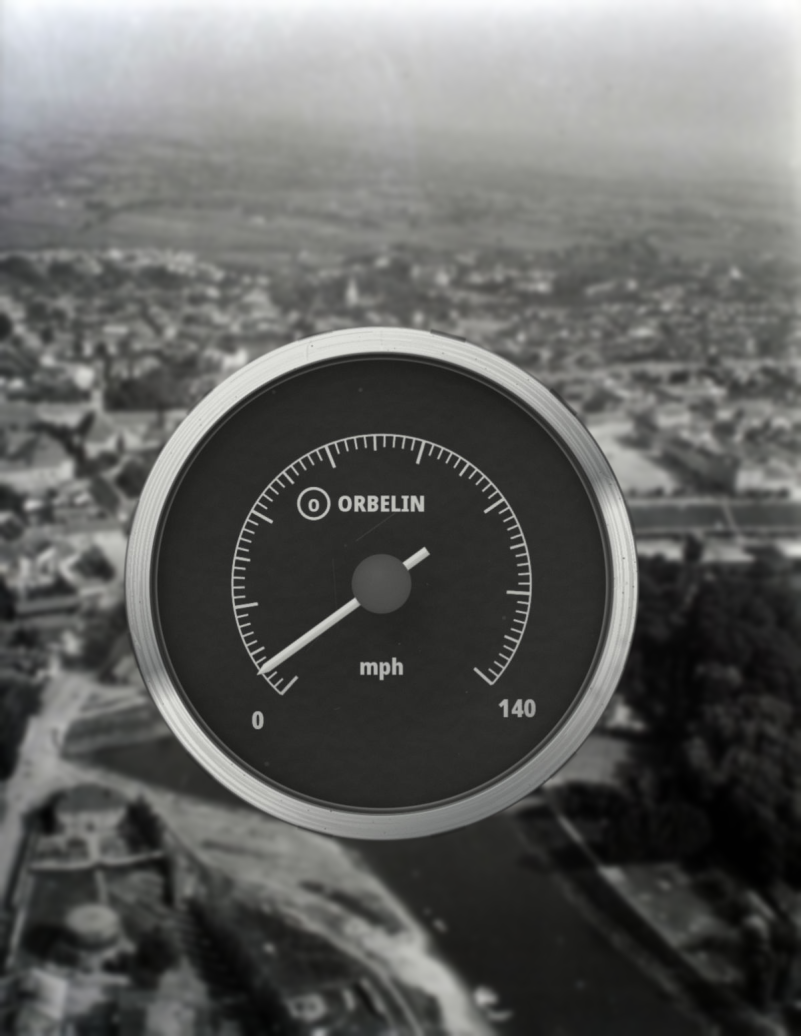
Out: 6 mph
